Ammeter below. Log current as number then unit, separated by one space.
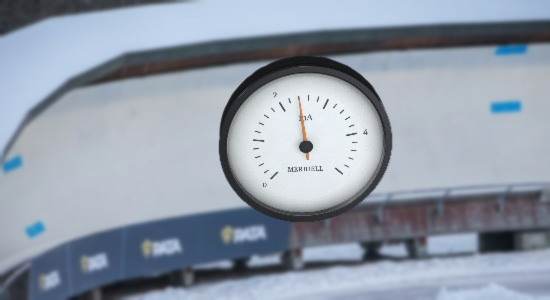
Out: 2.4 mA
